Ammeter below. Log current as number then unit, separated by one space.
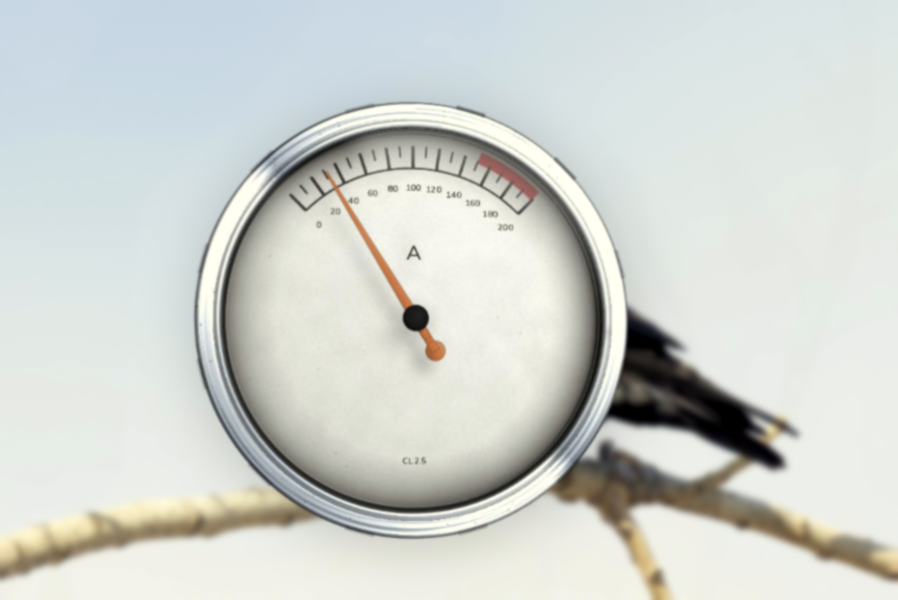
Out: 30 A
